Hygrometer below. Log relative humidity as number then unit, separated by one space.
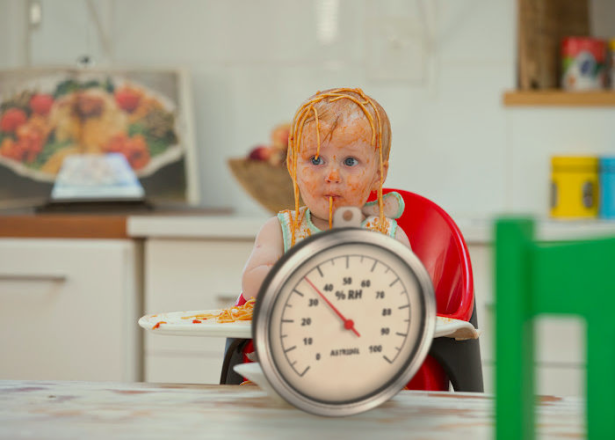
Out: 35 %
